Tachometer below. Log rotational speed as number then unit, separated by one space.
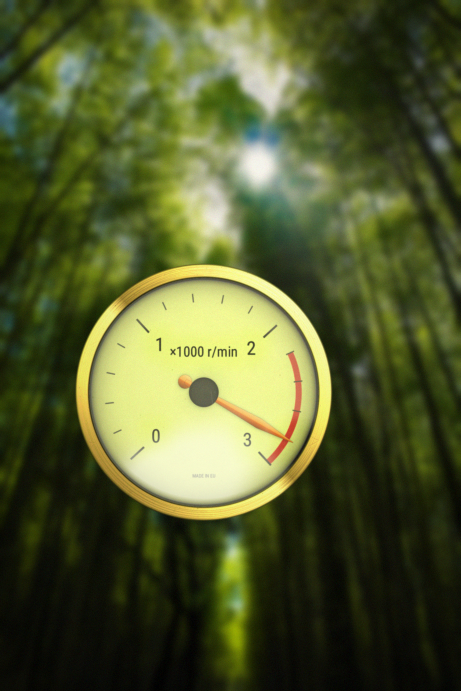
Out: 2800 rpm
